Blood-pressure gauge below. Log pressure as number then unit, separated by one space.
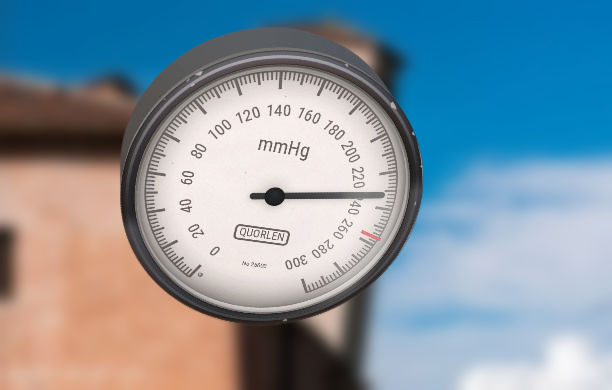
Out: 230 mmHg
